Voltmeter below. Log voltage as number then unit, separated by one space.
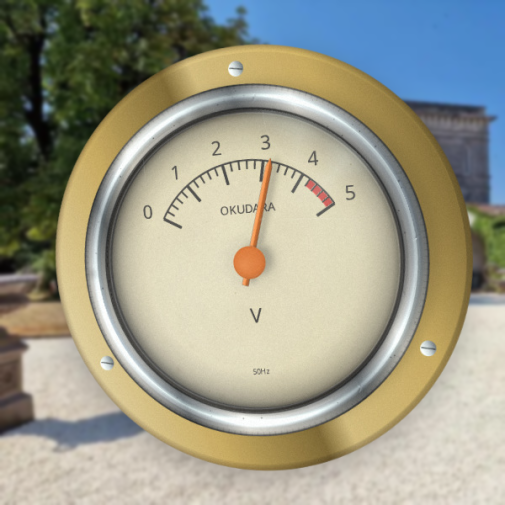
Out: 3.2 V
